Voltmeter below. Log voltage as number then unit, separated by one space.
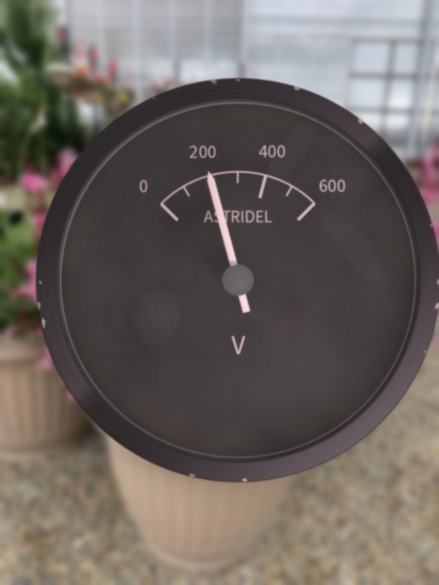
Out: 200 V
